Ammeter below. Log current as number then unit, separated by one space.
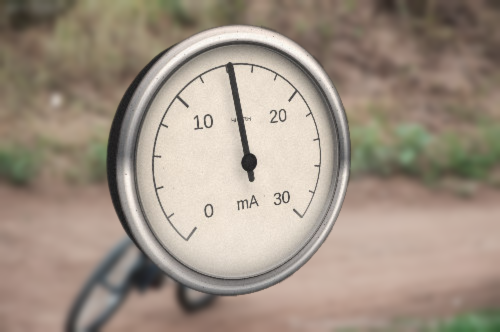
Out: 14 mA
